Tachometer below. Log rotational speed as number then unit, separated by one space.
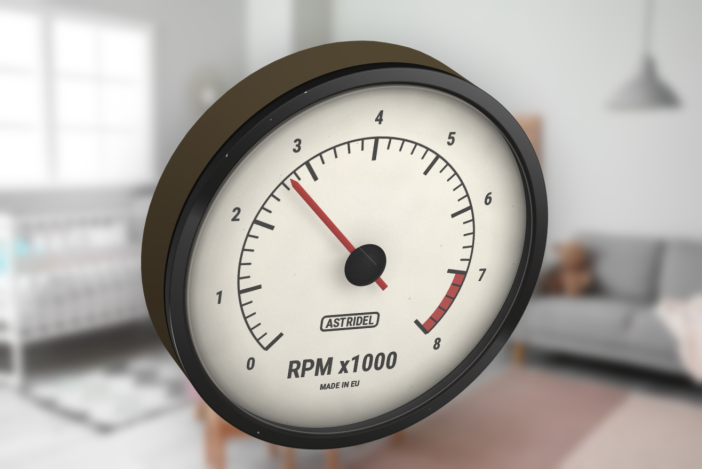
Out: 2700 rpm
